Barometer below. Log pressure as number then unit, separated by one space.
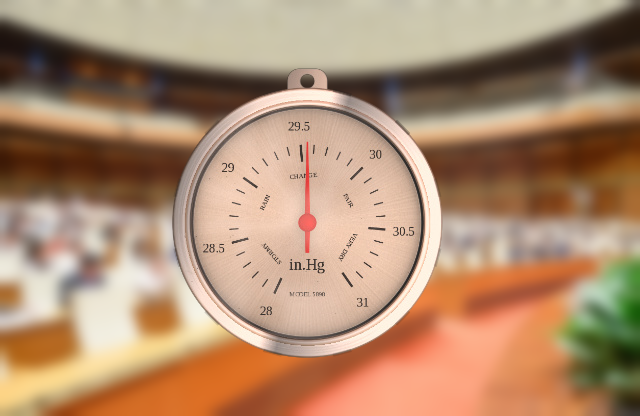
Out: 29.55 inHg
